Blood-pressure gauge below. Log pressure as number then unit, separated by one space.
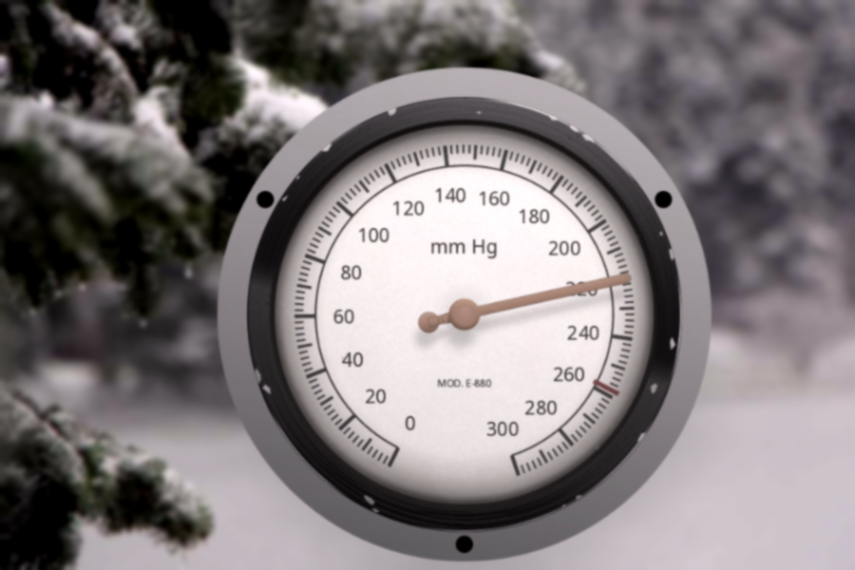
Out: 220 mmHg
